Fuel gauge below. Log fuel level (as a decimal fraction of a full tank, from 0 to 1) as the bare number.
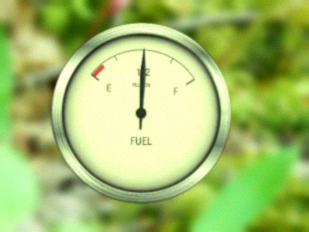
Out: 0.5
